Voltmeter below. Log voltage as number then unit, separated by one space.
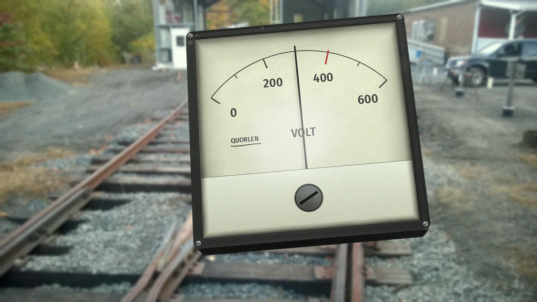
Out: 300 V
